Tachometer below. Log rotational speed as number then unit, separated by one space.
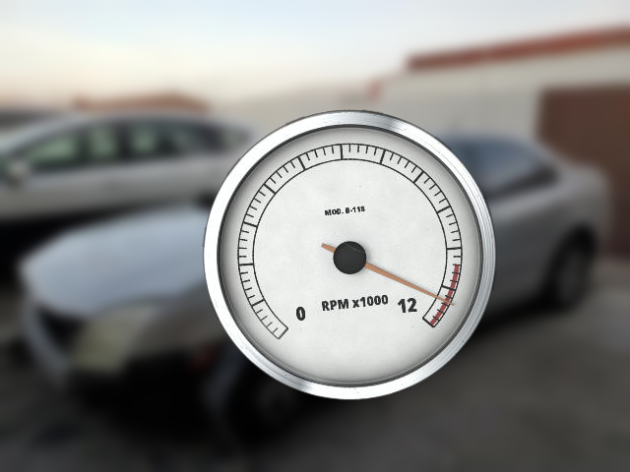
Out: 11300 rpm
